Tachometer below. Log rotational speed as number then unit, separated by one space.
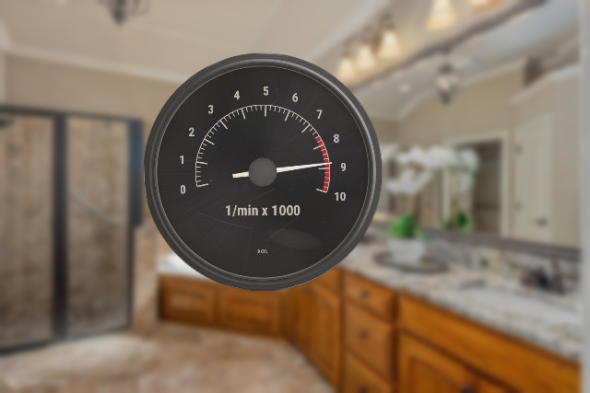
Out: 8800 rpm
